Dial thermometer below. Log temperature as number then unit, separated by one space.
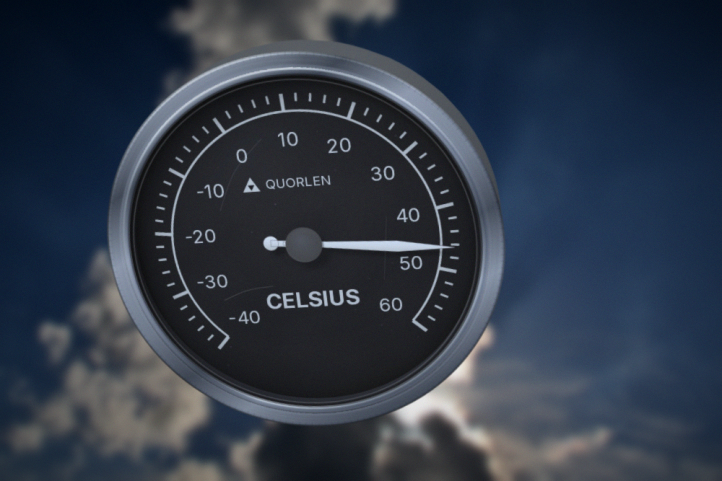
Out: 46 °C
